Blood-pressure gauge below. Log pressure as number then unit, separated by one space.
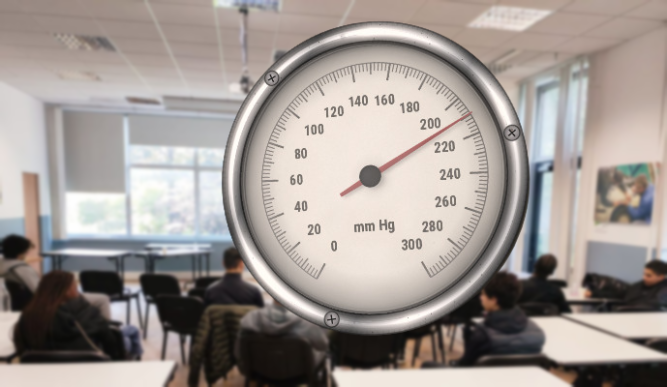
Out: 210 mmHg
